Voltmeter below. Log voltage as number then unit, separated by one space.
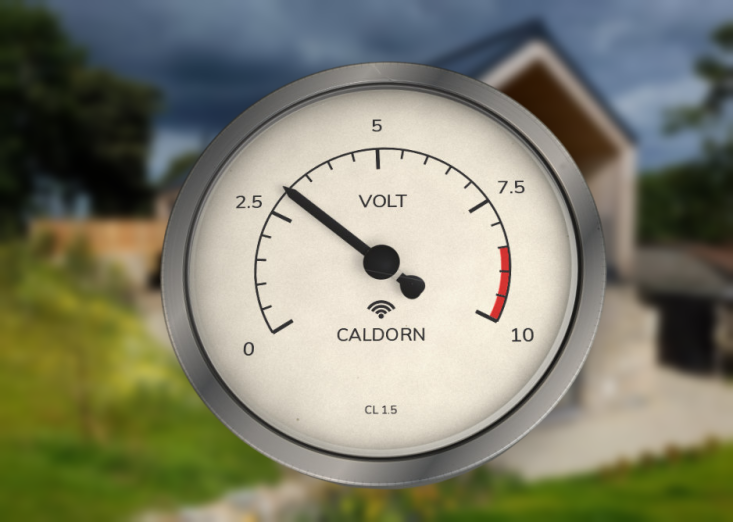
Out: 3 V
